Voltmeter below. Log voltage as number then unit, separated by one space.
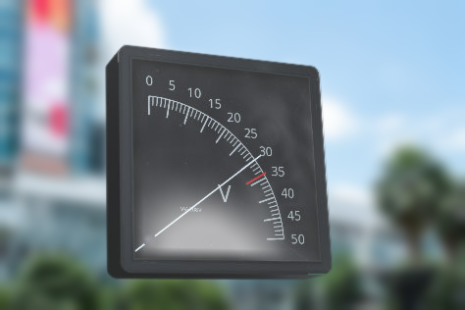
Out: 30 V
